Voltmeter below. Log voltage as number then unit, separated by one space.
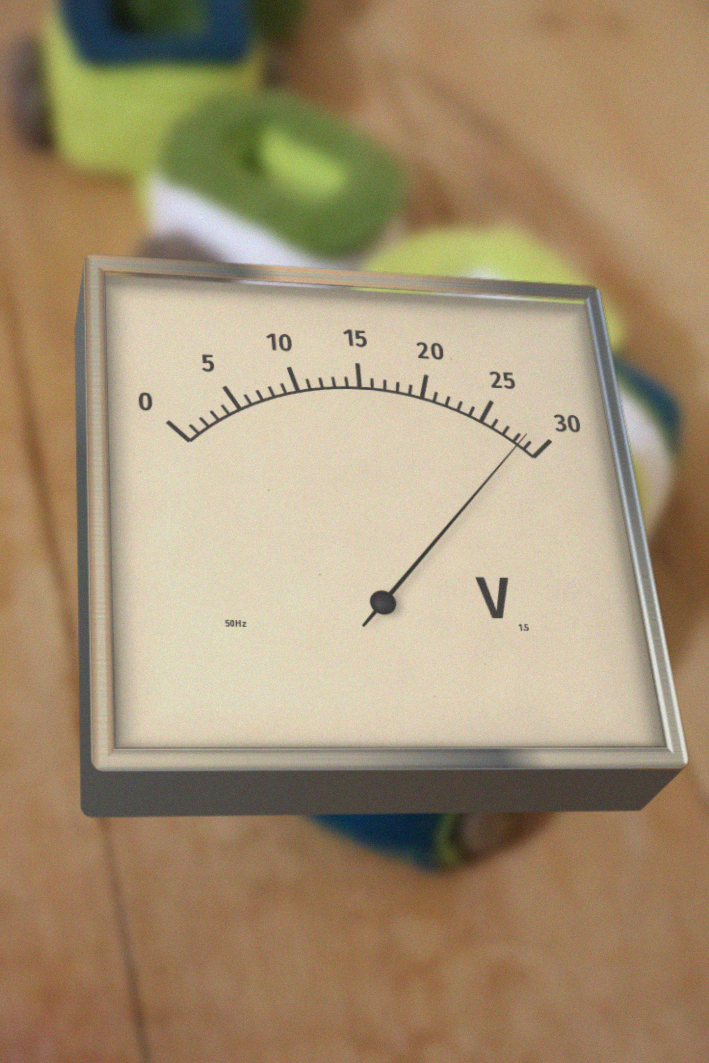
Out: 28.5 V
